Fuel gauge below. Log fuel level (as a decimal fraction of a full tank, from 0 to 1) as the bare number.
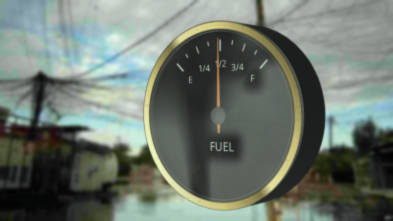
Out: 0.5
